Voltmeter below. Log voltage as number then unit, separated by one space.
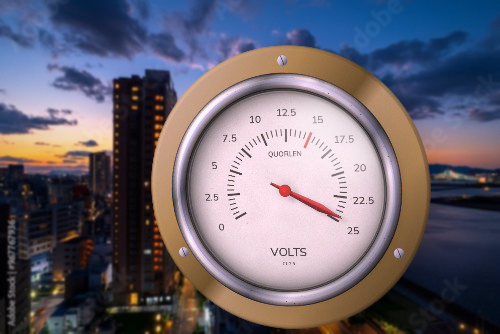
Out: 24.5 V
